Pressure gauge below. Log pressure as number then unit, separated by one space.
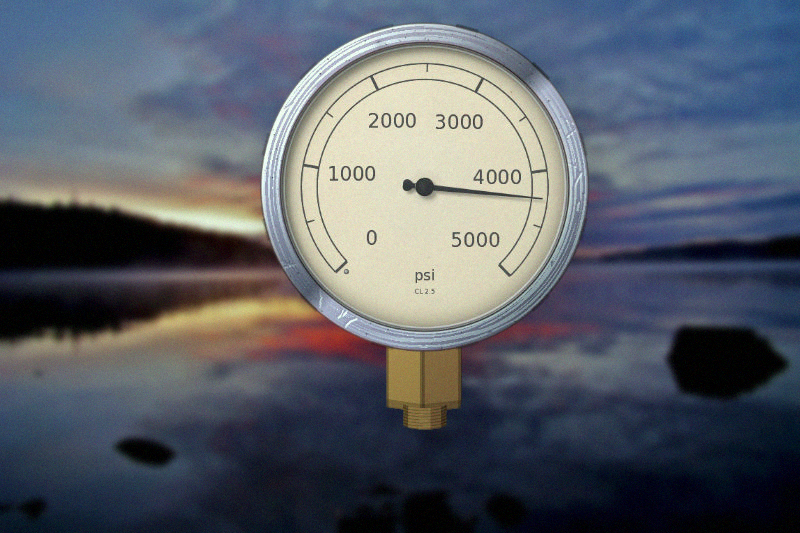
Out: 4250 psi
